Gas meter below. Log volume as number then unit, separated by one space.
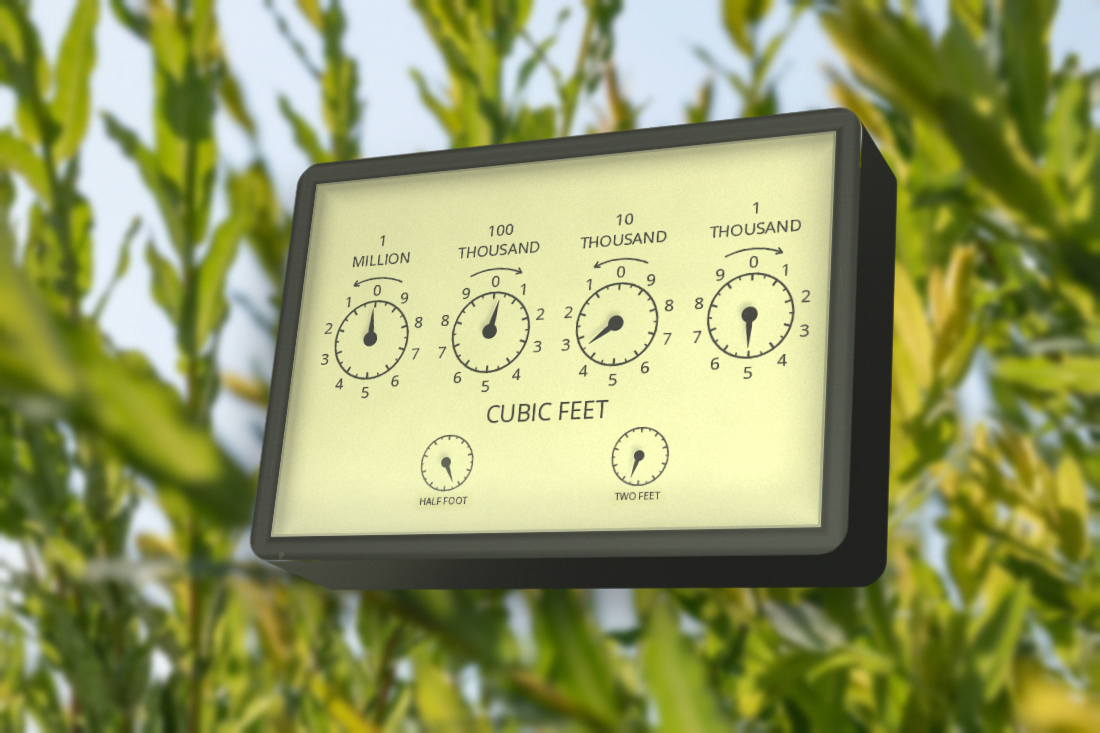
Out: 3500 ft³
